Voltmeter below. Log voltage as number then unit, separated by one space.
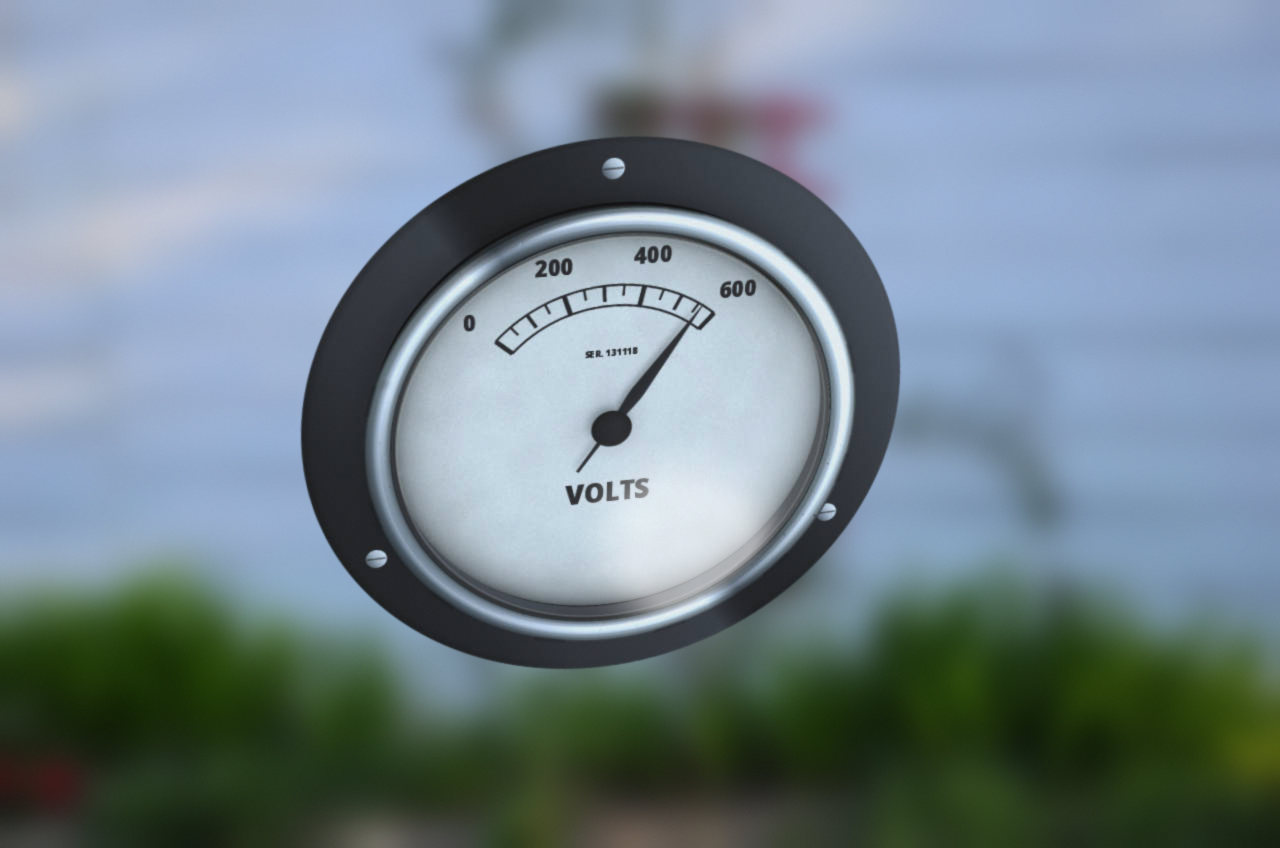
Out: 550 V
